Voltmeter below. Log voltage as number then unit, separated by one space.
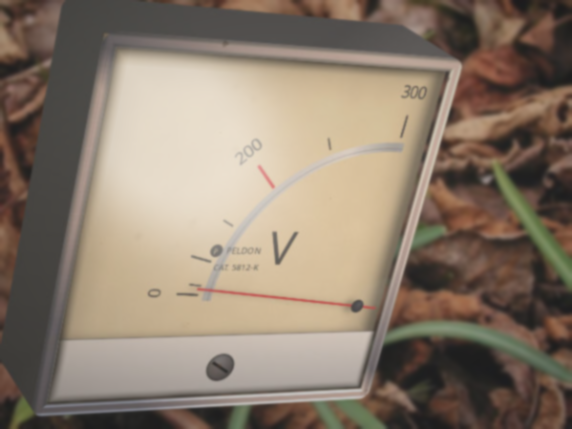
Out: 50 V
